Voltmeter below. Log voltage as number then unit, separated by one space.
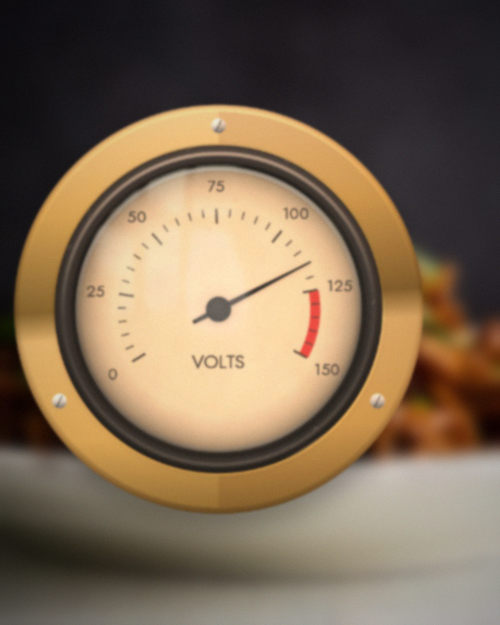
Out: 115 V
